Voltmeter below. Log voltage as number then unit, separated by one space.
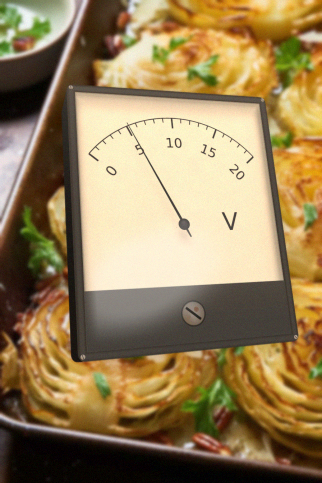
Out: 5 V
